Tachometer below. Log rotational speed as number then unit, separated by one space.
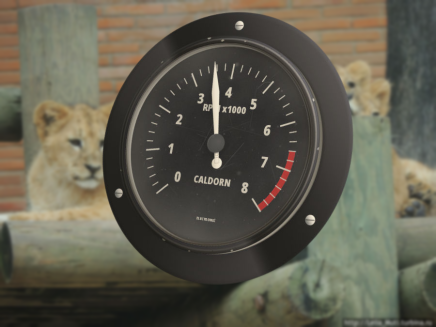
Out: 3600 rpm
